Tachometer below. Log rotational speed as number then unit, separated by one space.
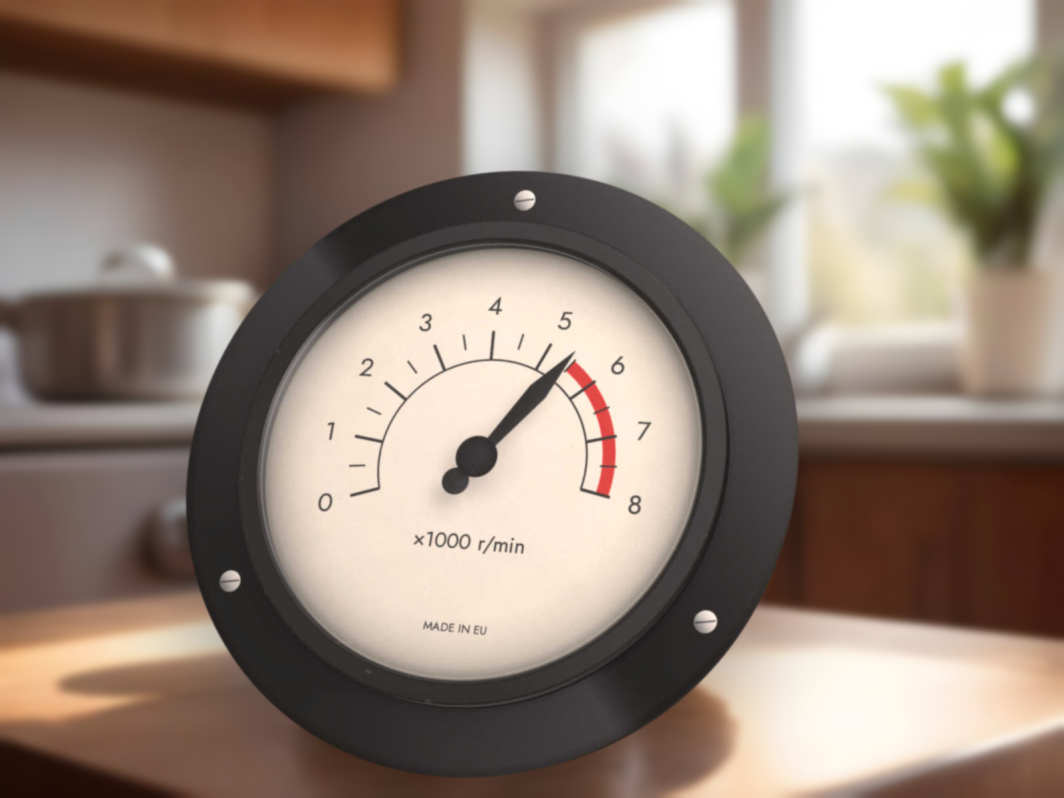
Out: 5500 rpm
